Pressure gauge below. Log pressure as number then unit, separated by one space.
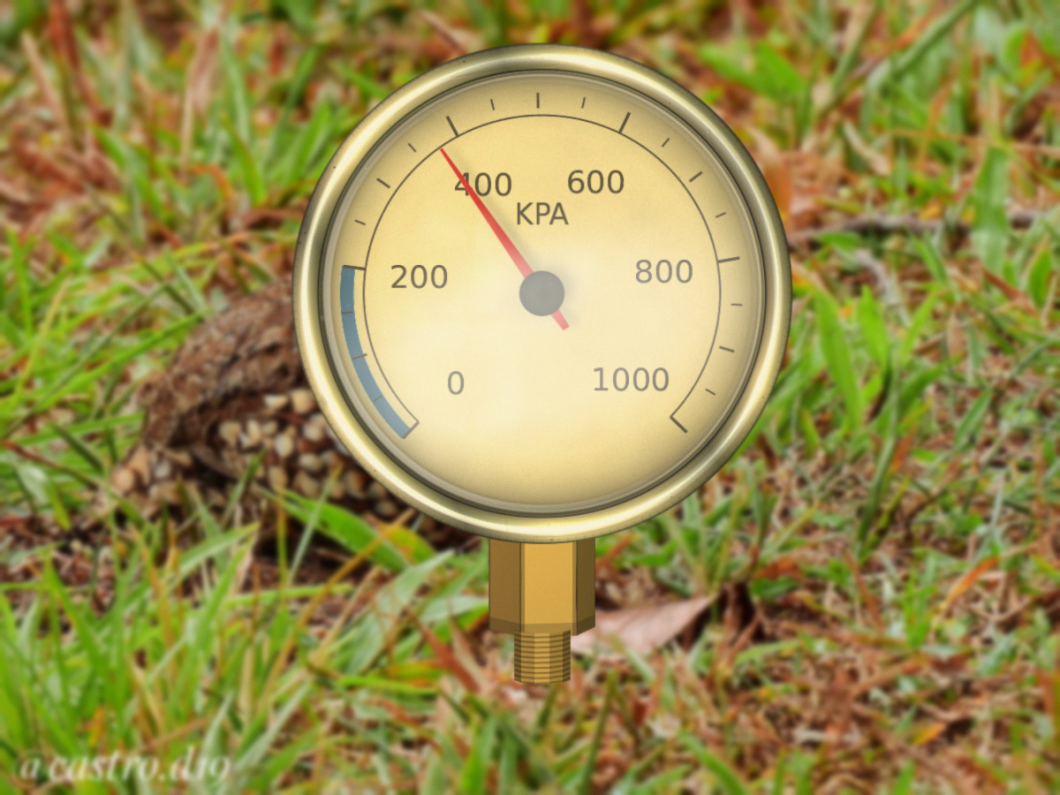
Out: 375 kPa
